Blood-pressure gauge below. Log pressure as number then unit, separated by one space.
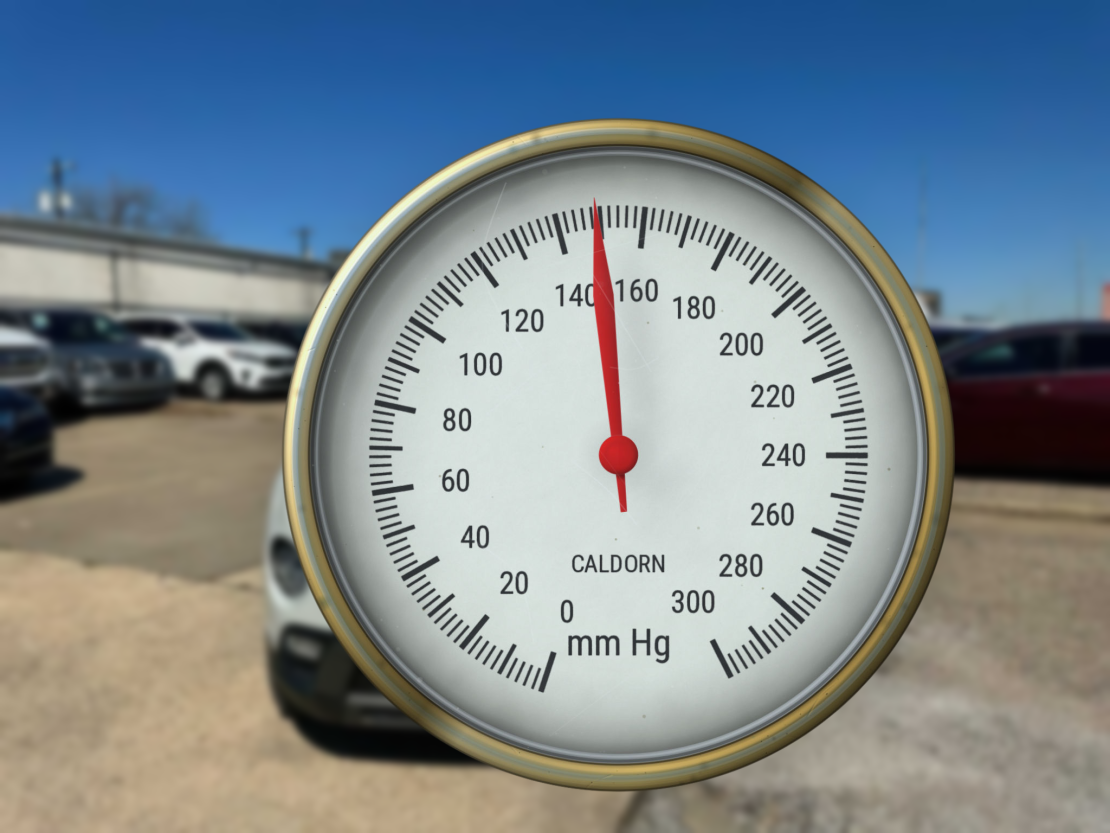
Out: 149 mmHg
